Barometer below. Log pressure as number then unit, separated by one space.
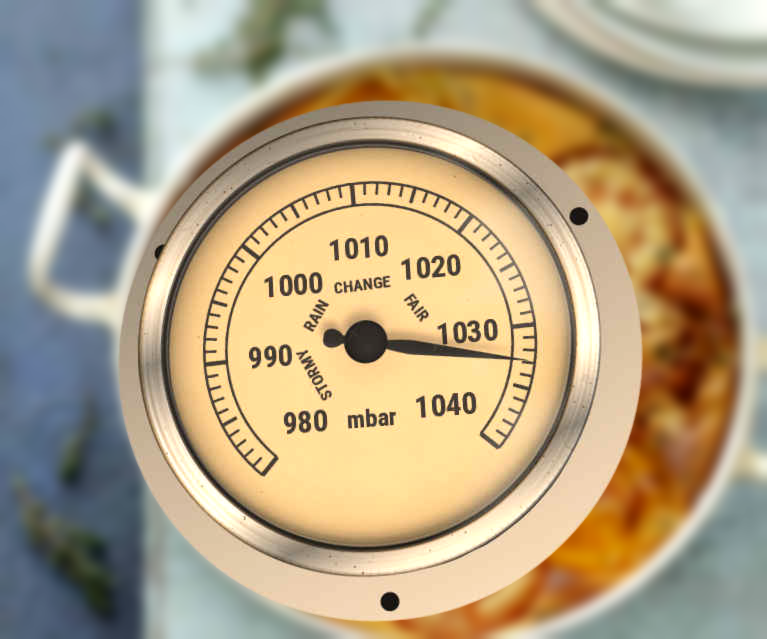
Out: 1033 mbar
